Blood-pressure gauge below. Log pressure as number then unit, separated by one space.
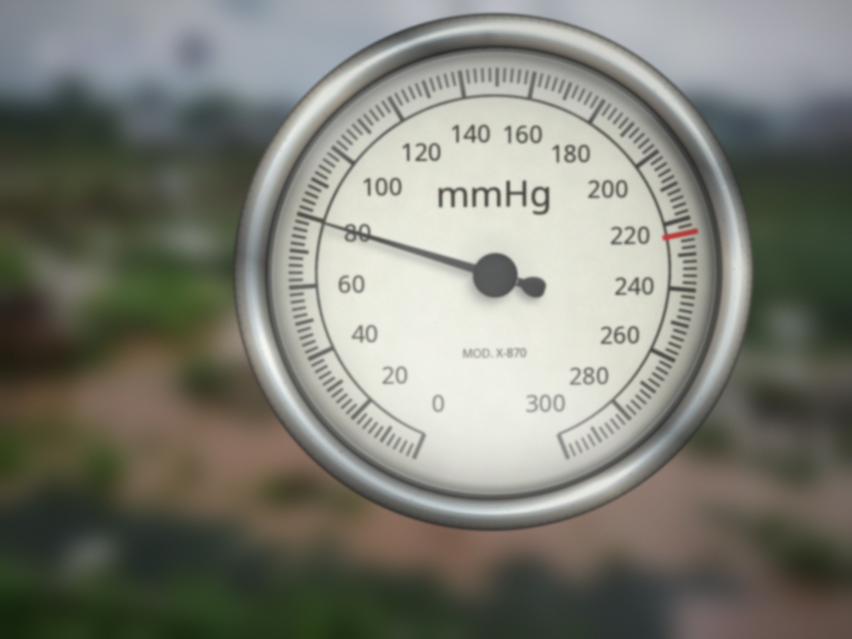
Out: 80 mmHg
